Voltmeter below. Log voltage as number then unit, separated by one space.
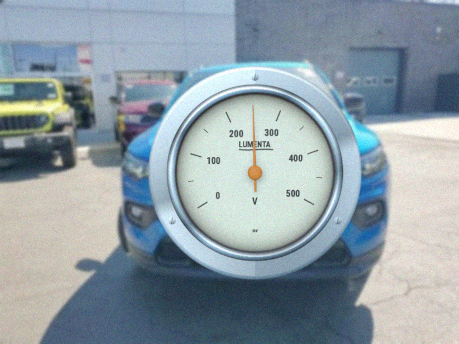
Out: 250 V
